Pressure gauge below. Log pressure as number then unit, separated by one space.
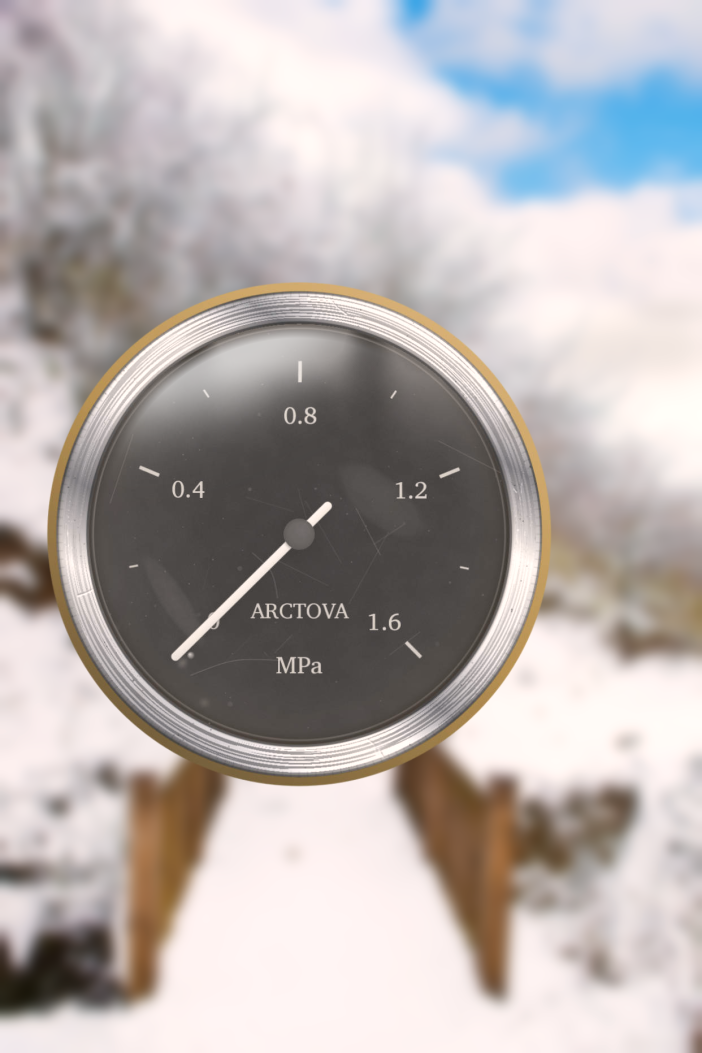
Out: 0 MPa
